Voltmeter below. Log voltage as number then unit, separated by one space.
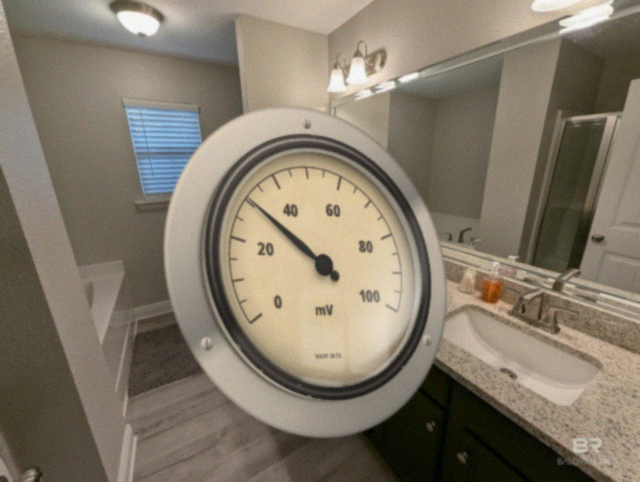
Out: 30 mV
